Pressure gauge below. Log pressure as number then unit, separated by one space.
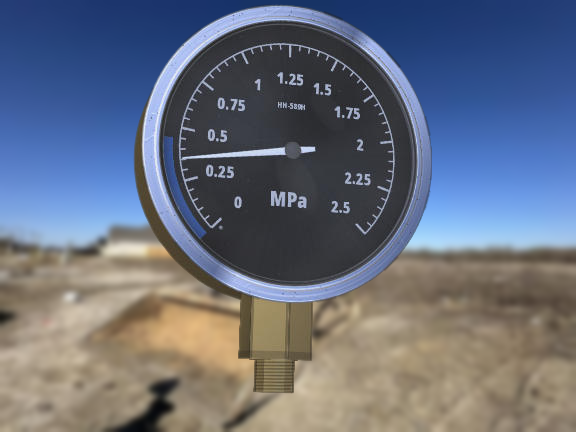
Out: 0.35 MPa
